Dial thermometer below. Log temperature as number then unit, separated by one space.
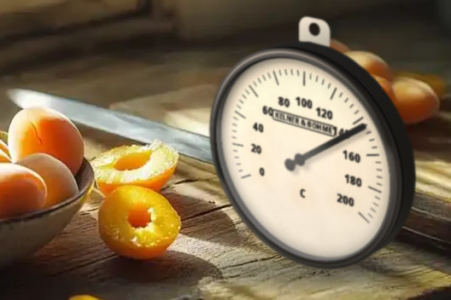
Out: 144 °C
